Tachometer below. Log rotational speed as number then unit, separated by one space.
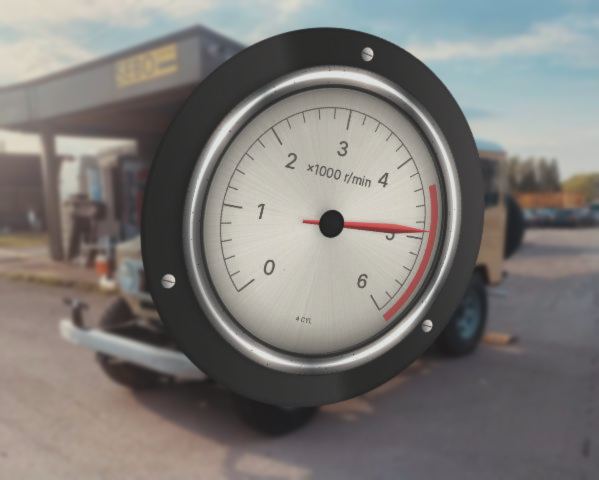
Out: 4900 rpm
